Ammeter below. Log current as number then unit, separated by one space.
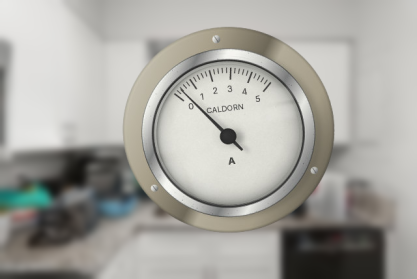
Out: 0.4 A
